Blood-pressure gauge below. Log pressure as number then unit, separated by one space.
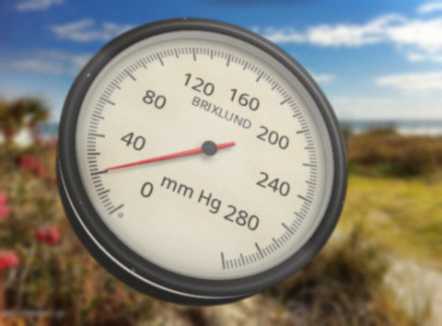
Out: 20 mmHg
